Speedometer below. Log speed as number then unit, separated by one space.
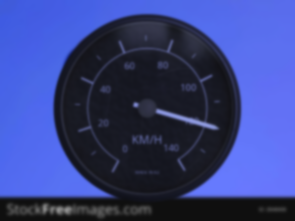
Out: 120 km/h
